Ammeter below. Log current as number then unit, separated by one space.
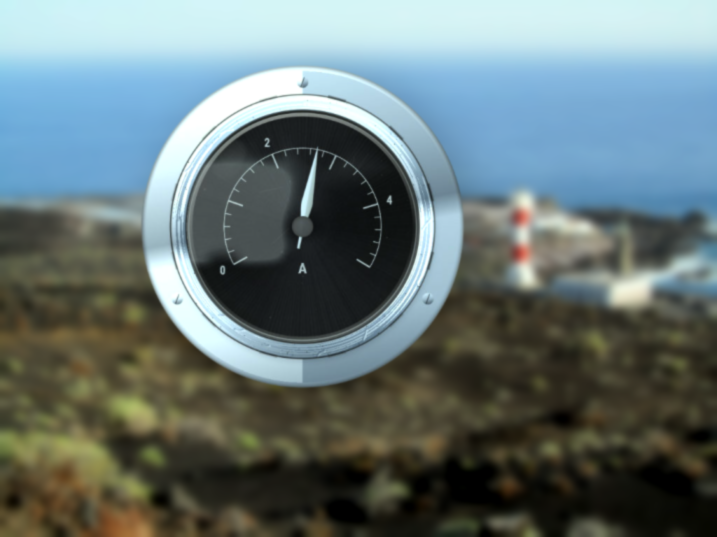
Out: 2.7 A
